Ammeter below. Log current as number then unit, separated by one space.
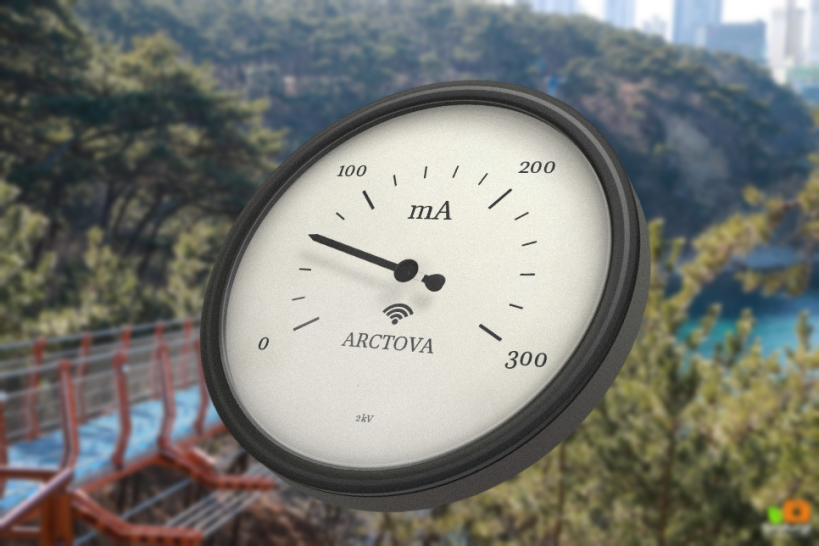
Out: 60 mA
